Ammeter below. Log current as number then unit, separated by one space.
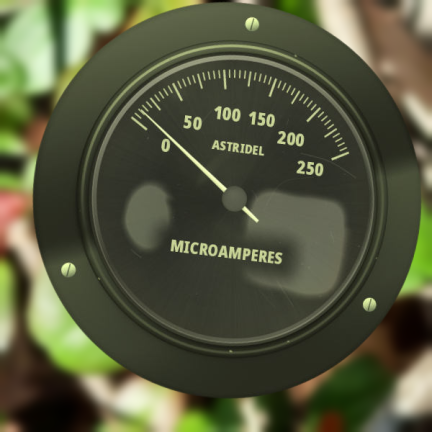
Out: 10 µA
